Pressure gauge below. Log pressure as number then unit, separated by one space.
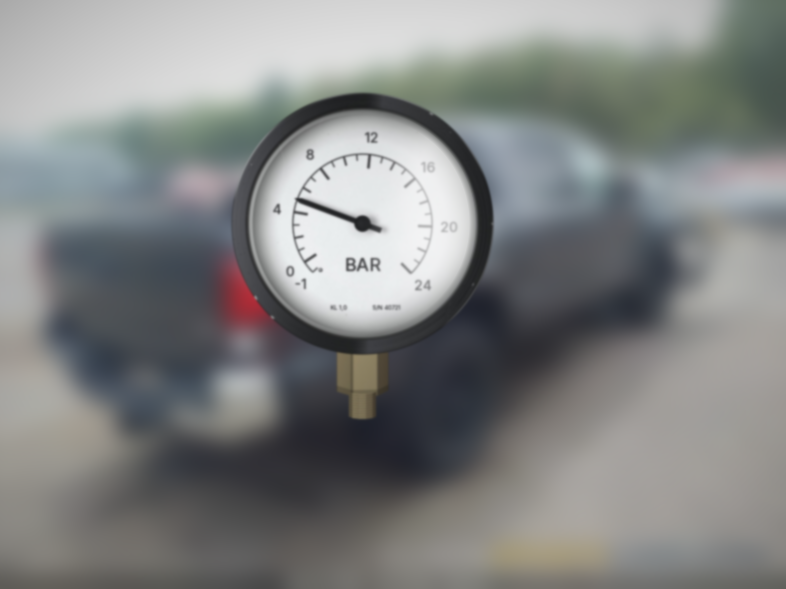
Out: 5 bar
